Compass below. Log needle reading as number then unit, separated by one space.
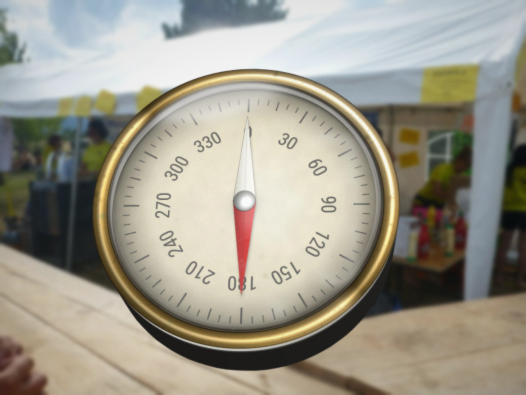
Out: 180 °
